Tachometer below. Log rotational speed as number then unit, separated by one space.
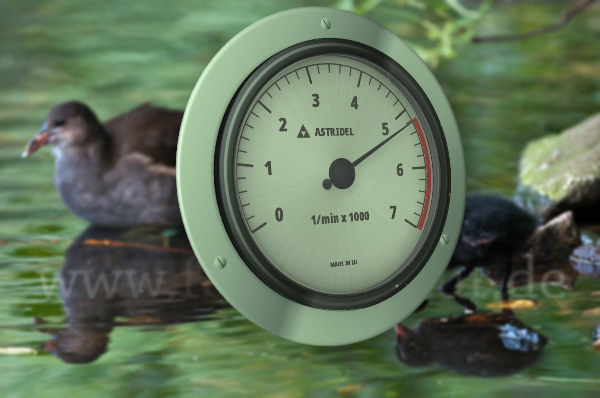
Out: 5200 rpm
